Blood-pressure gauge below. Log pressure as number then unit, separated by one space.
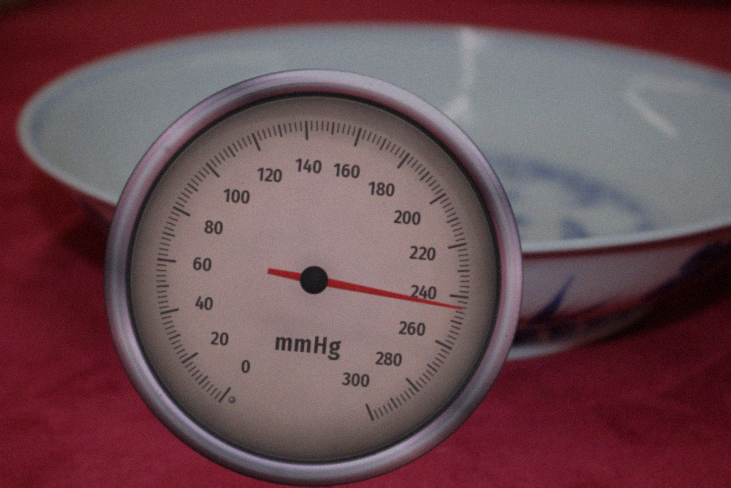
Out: 244 mmHg
